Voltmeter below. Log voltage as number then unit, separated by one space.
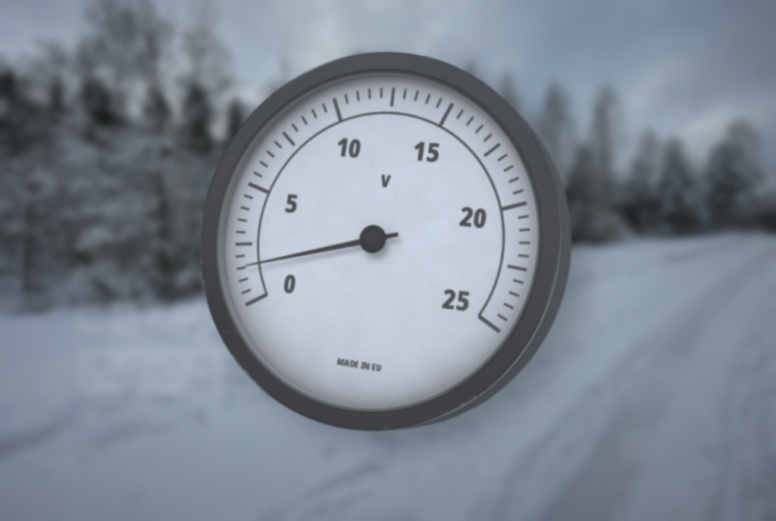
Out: 1.5 V
